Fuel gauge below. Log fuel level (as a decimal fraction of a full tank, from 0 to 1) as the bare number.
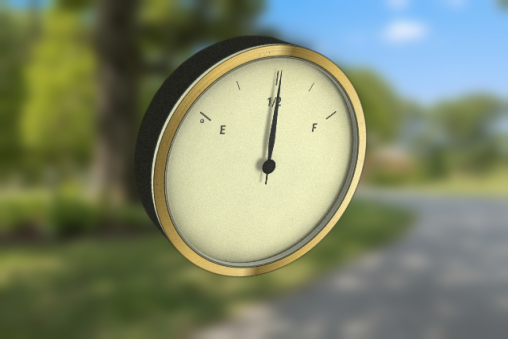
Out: 0.5
